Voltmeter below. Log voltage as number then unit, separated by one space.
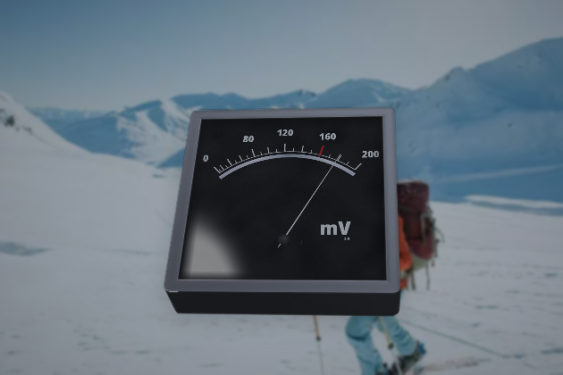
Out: 180 mV
